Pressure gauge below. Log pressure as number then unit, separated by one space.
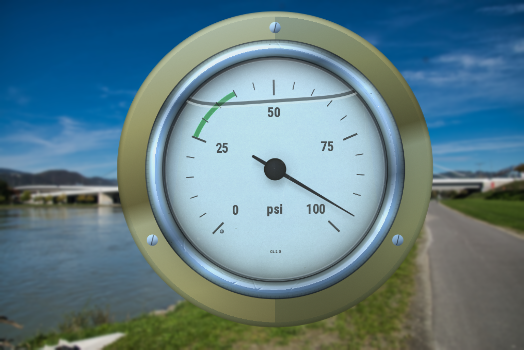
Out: 95 psi
